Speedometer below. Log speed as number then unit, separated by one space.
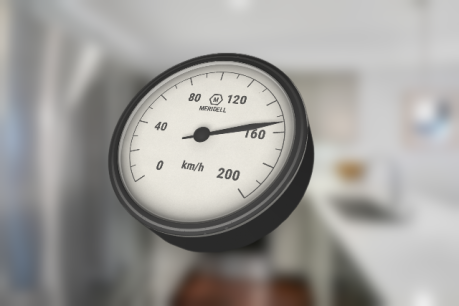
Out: 155 km/h
